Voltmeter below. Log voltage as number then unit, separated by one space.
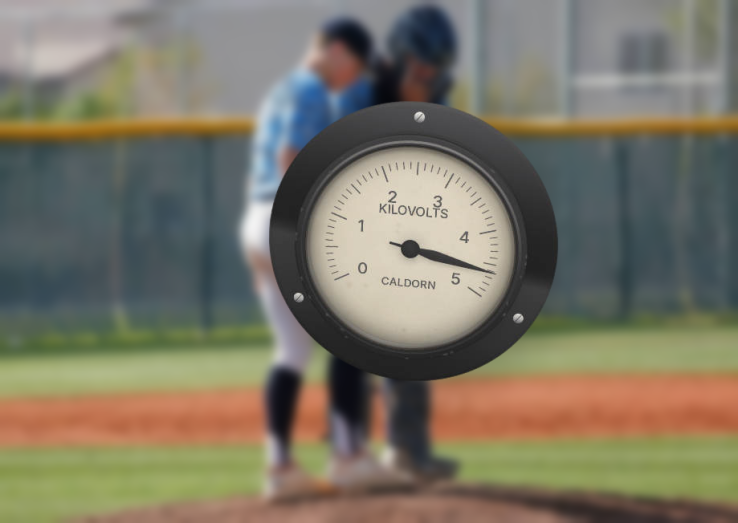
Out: 4.6 kV
